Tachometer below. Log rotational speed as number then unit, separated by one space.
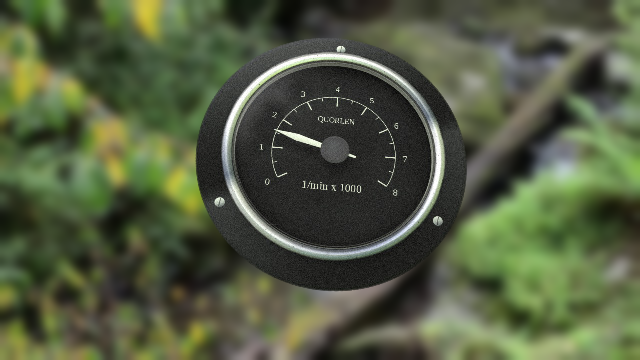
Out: 1500 rpm
